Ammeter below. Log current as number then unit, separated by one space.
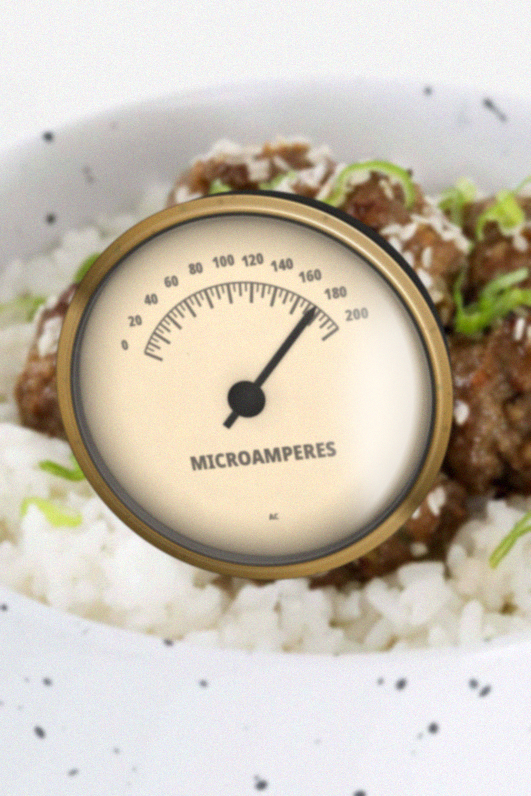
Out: 175 µA
